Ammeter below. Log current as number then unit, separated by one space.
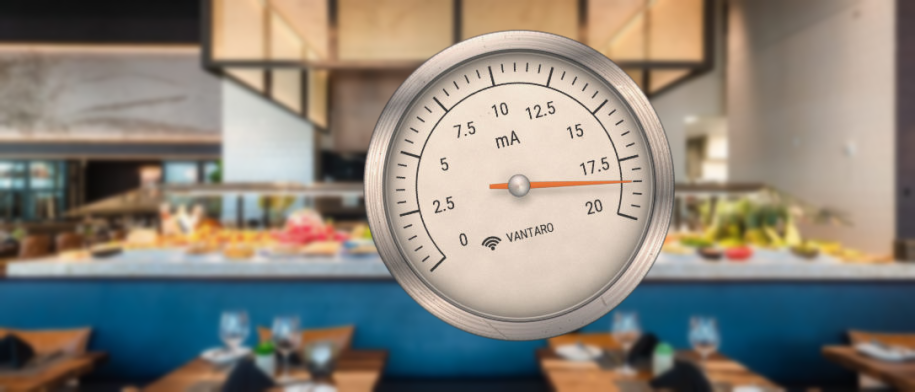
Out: 18.5 mA
